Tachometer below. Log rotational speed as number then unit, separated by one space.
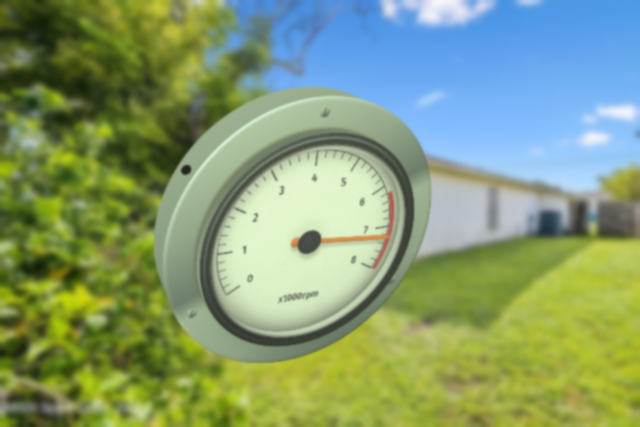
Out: 7200 rpm
